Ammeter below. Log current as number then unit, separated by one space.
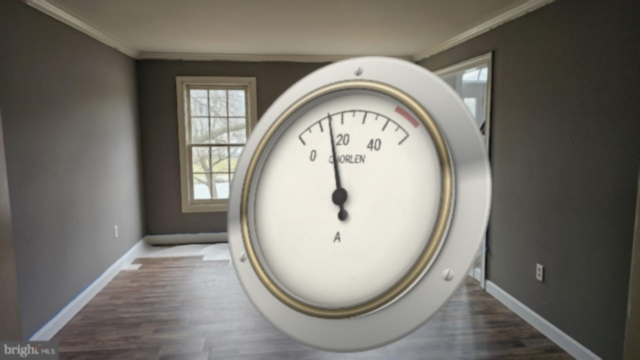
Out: 15 A
